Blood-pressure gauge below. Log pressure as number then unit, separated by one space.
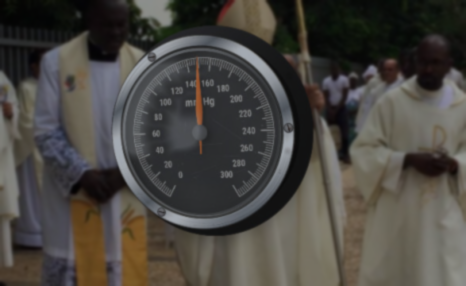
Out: 150 mmHg
